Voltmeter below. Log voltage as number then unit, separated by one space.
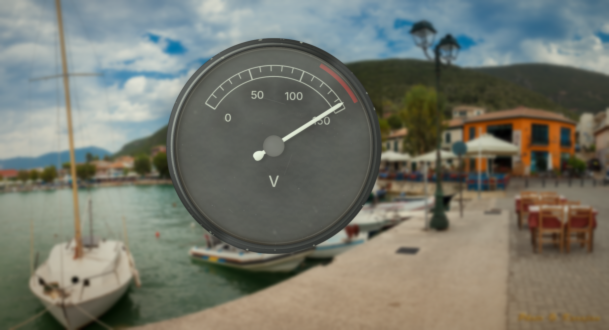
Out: 145 V
